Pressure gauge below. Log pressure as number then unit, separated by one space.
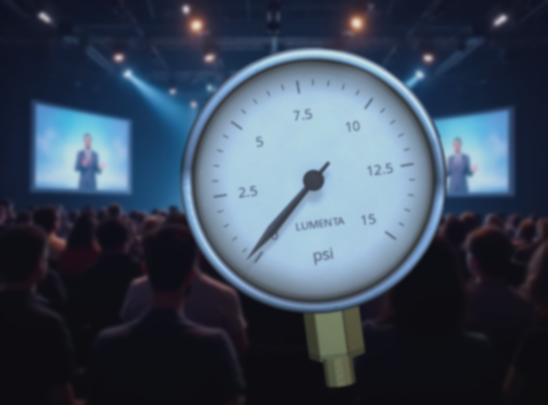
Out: 0.25 psi
